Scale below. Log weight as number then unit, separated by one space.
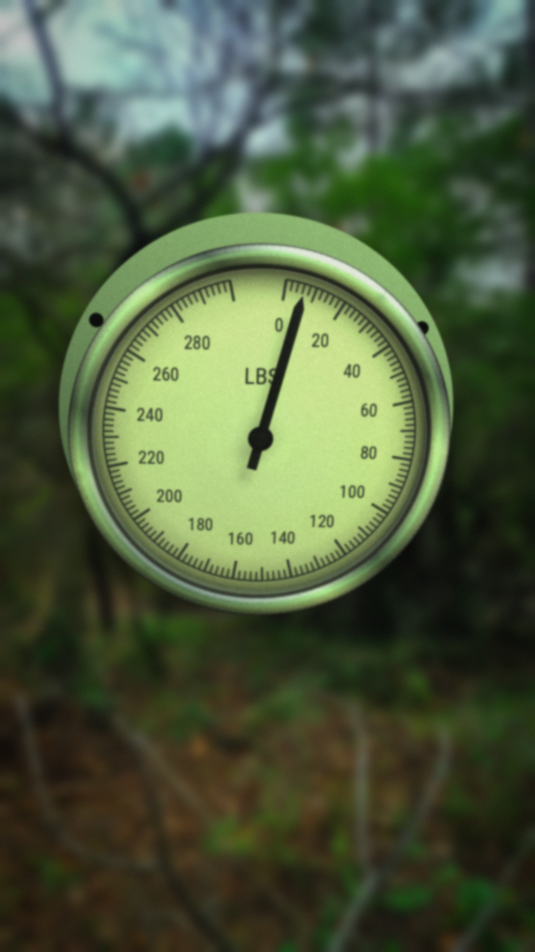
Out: 6 lb
